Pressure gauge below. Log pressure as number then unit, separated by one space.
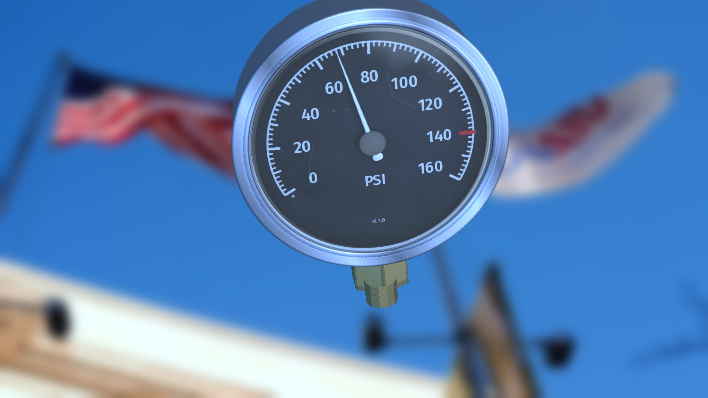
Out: 68 psi
